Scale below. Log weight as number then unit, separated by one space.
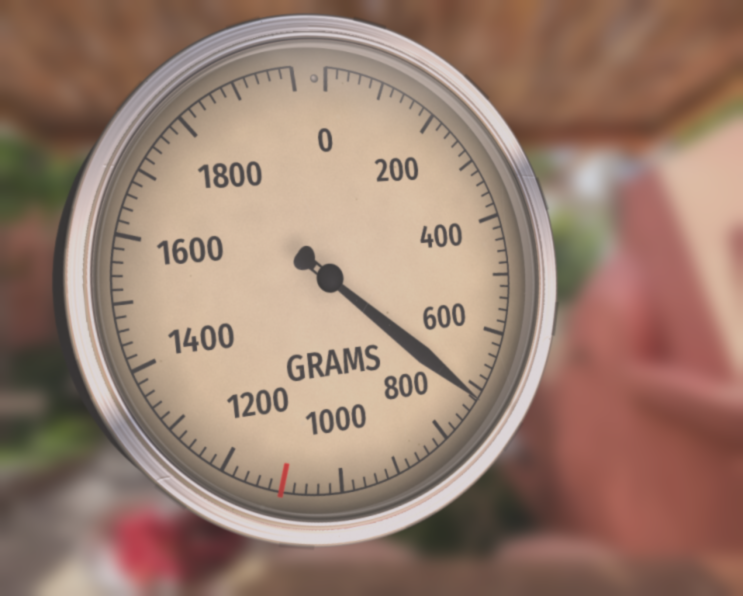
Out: 720 g
